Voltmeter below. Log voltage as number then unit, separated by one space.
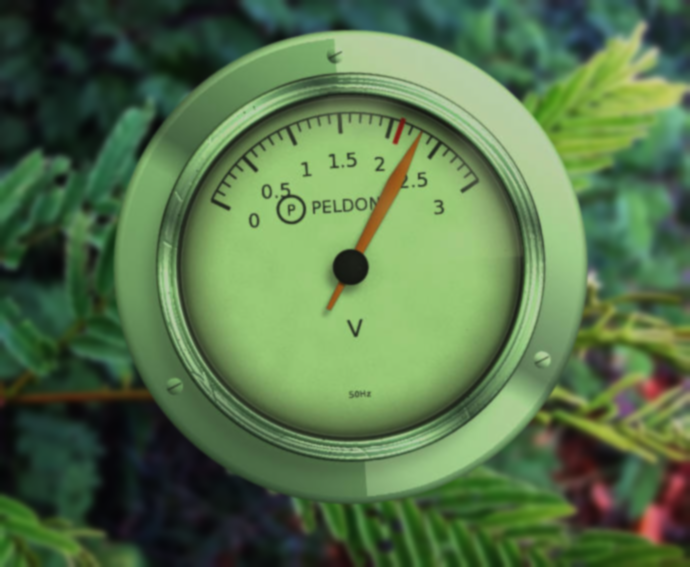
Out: 2.3 V
